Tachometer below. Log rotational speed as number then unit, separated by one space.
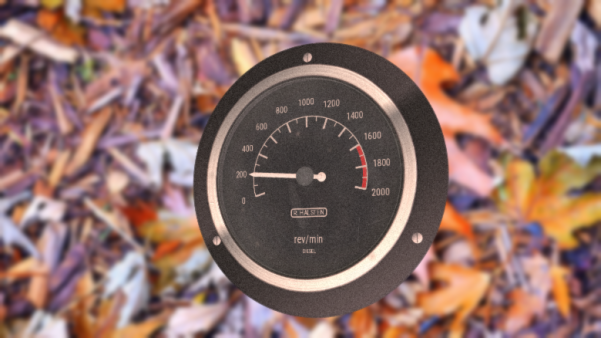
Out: 200 rpm
